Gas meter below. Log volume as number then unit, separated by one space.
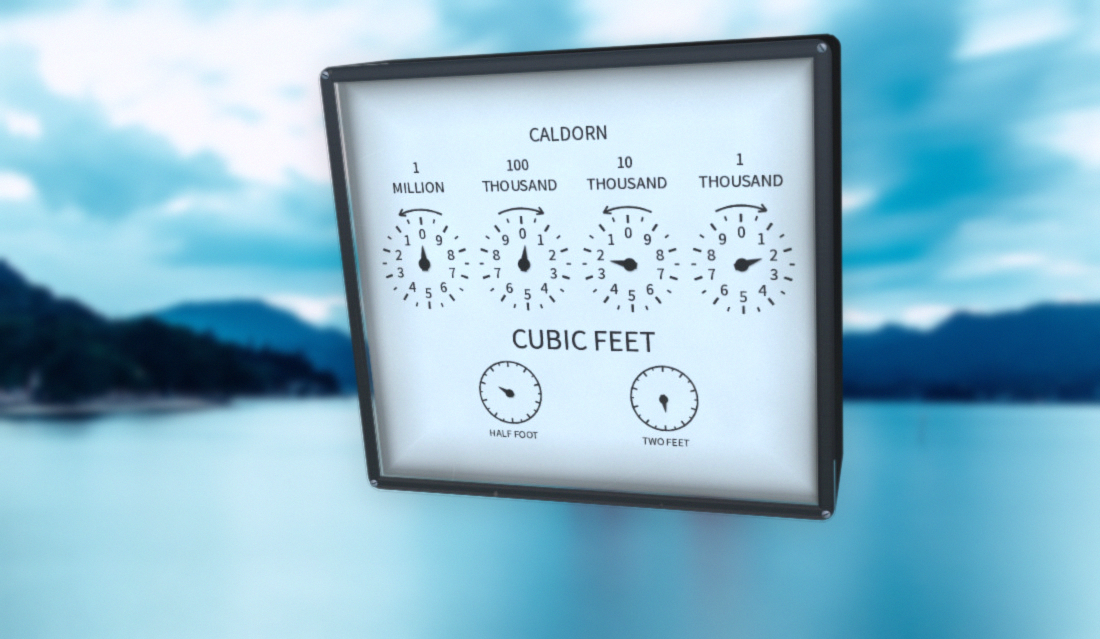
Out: 2200 ft³
